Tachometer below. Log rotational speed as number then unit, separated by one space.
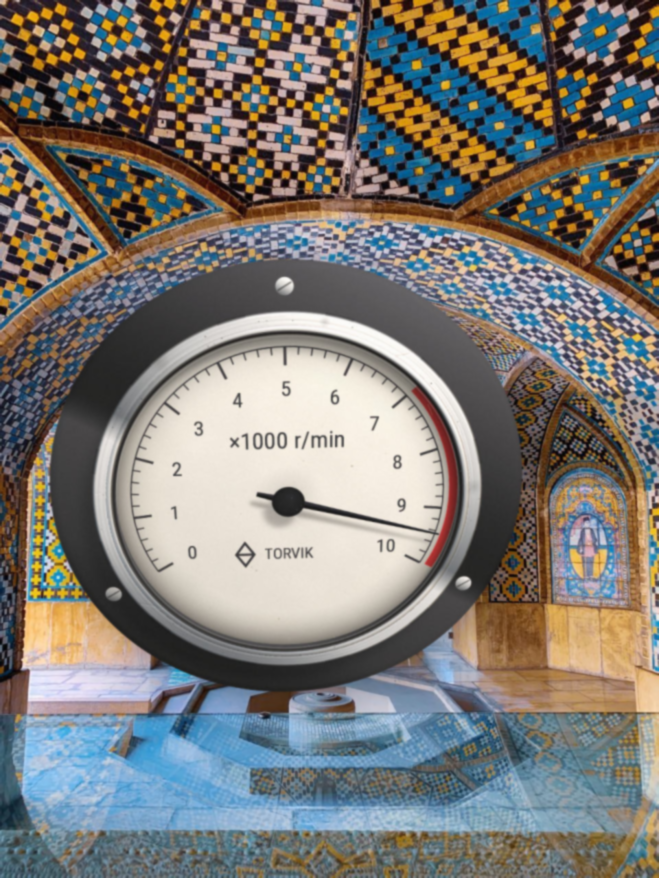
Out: 9400 rpm
